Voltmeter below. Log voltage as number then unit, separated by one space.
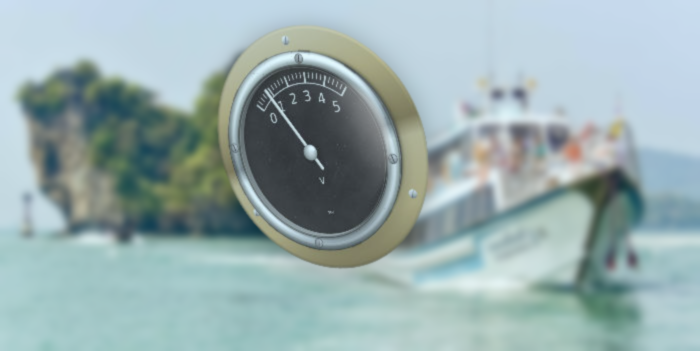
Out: 1 V
